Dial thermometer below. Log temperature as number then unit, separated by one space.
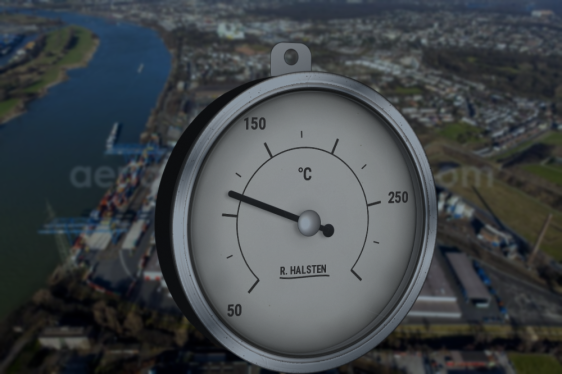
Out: 112.5 °C
